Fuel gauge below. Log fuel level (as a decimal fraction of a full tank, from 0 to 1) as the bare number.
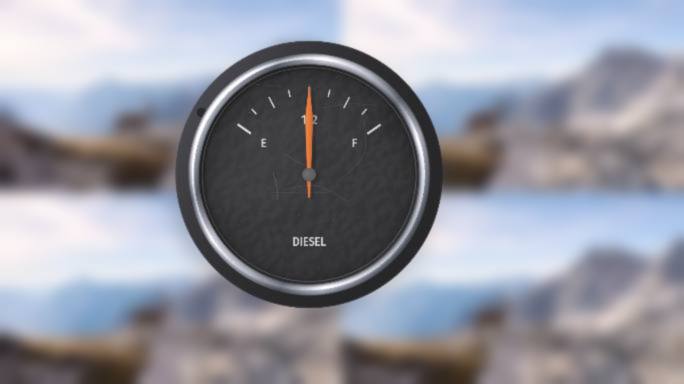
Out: 0.5
